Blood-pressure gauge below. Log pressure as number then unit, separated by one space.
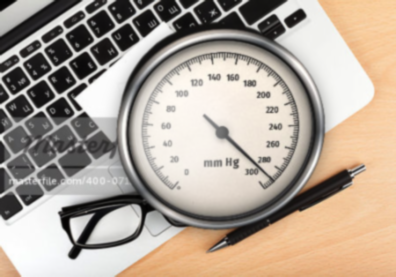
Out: 290 mmHg
